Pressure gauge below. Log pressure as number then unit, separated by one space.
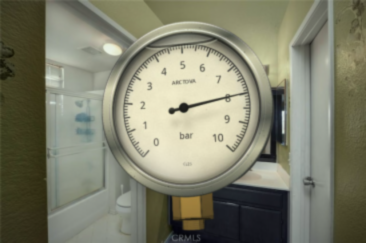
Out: 8 bar
